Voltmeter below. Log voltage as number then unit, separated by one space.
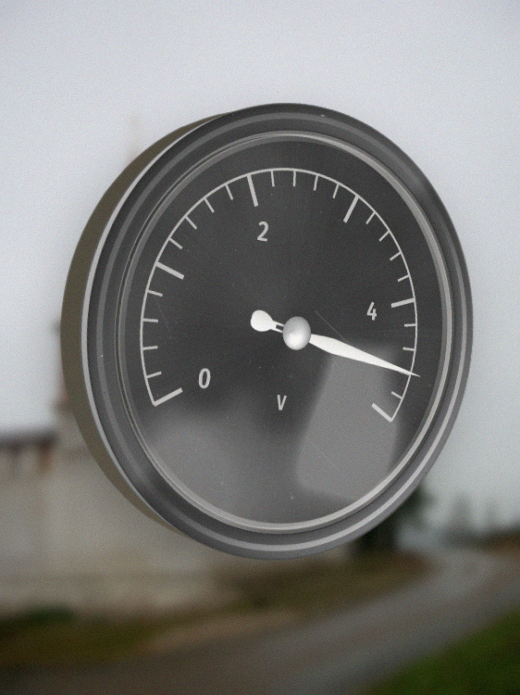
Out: 4.6 V
